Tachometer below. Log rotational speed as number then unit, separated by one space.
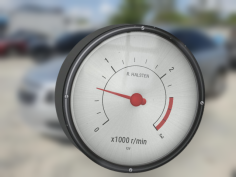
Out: 600 rpm
